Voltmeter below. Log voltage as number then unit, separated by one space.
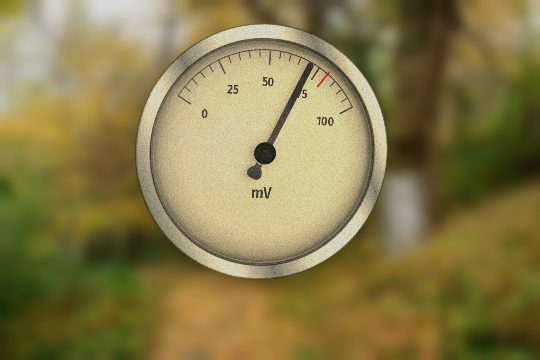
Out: 70 mV
